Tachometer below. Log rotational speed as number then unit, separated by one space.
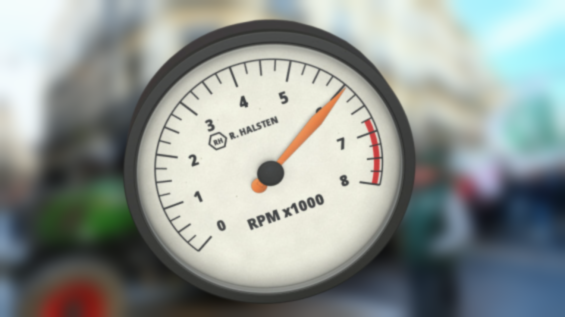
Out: 6000 rpm
